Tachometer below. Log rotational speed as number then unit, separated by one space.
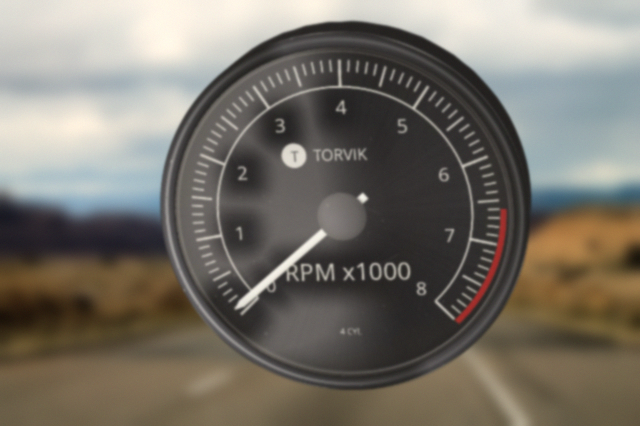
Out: 100 rpm
